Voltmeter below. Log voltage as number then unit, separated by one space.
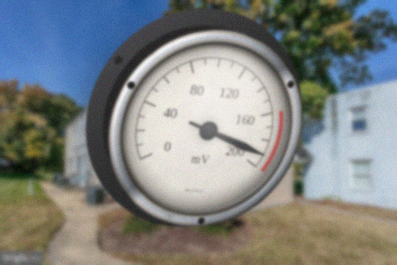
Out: 190 mV
